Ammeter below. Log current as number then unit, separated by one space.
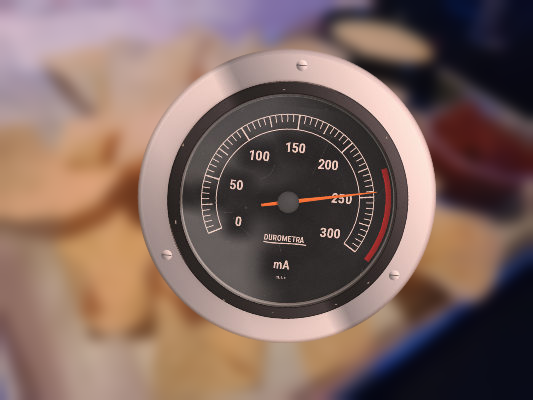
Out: 245 mA
